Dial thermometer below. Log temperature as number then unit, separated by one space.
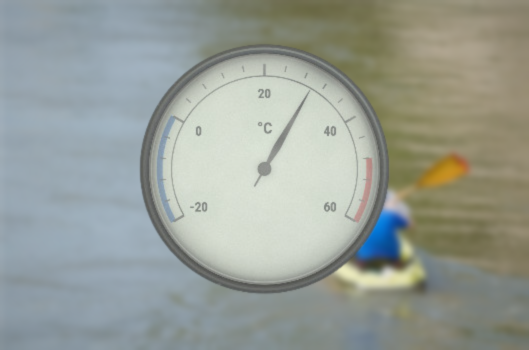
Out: 30 °C
